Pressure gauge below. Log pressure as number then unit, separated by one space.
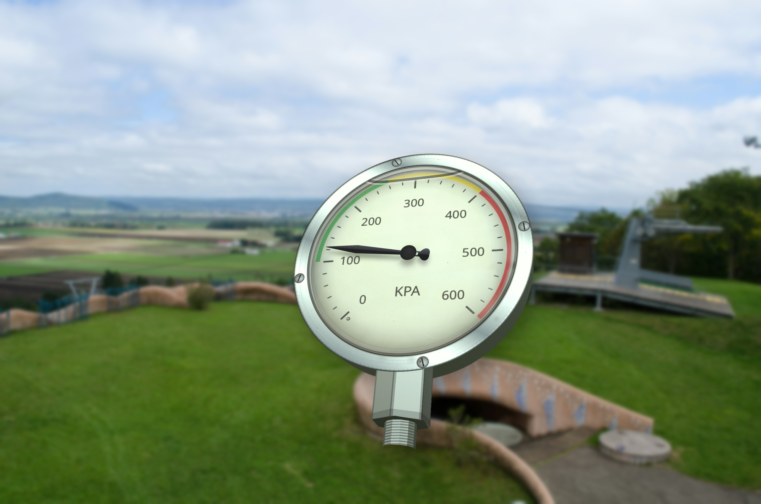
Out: 120 kPa
